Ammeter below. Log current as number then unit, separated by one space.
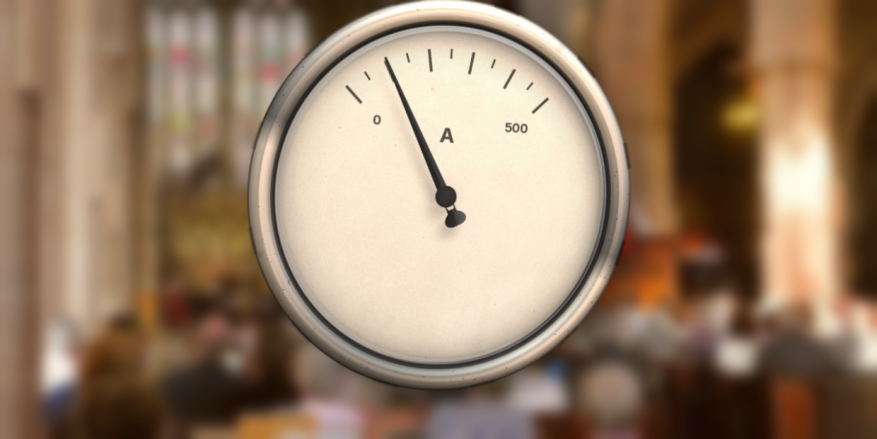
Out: 100 A
